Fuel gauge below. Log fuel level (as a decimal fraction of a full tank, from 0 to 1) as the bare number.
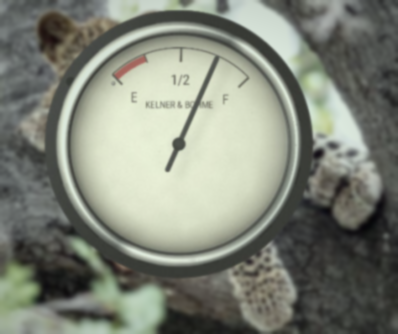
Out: 0.75
